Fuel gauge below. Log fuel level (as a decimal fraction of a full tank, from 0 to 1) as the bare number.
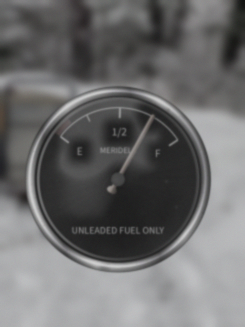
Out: 0.75
